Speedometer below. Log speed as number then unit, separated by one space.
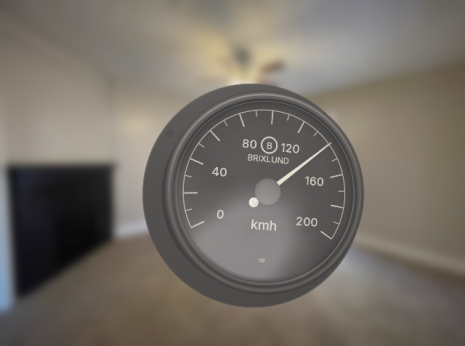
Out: 140 km/h
